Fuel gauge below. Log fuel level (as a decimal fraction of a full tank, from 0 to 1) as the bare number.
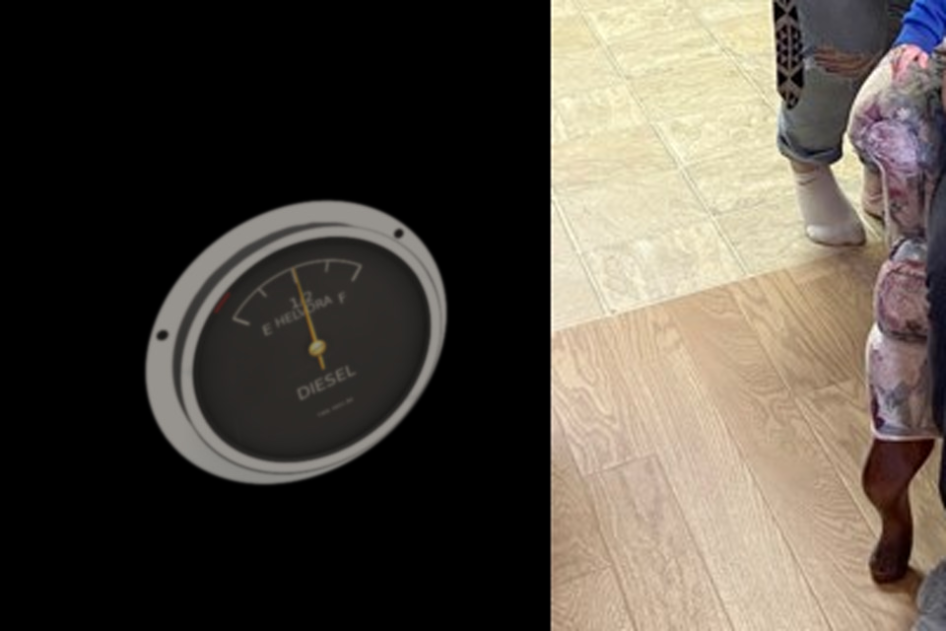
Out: 0.5
